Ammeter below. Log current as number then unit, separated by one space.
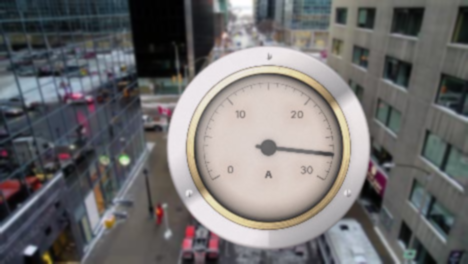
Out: 27 A
